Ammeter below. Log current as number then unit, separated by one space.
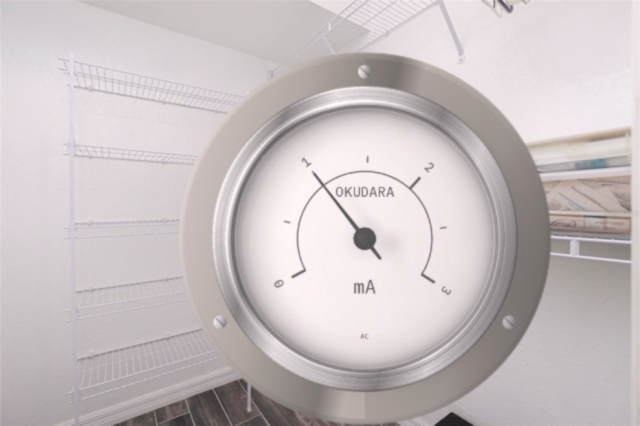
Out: 1 mA
